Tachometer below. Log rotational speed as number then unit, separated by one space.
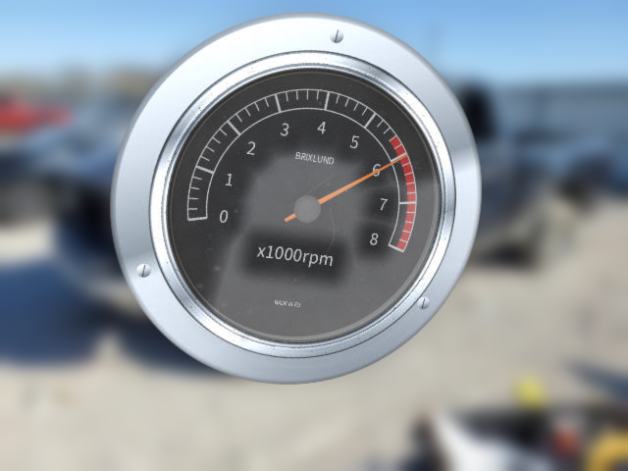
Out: 6000 rpm
